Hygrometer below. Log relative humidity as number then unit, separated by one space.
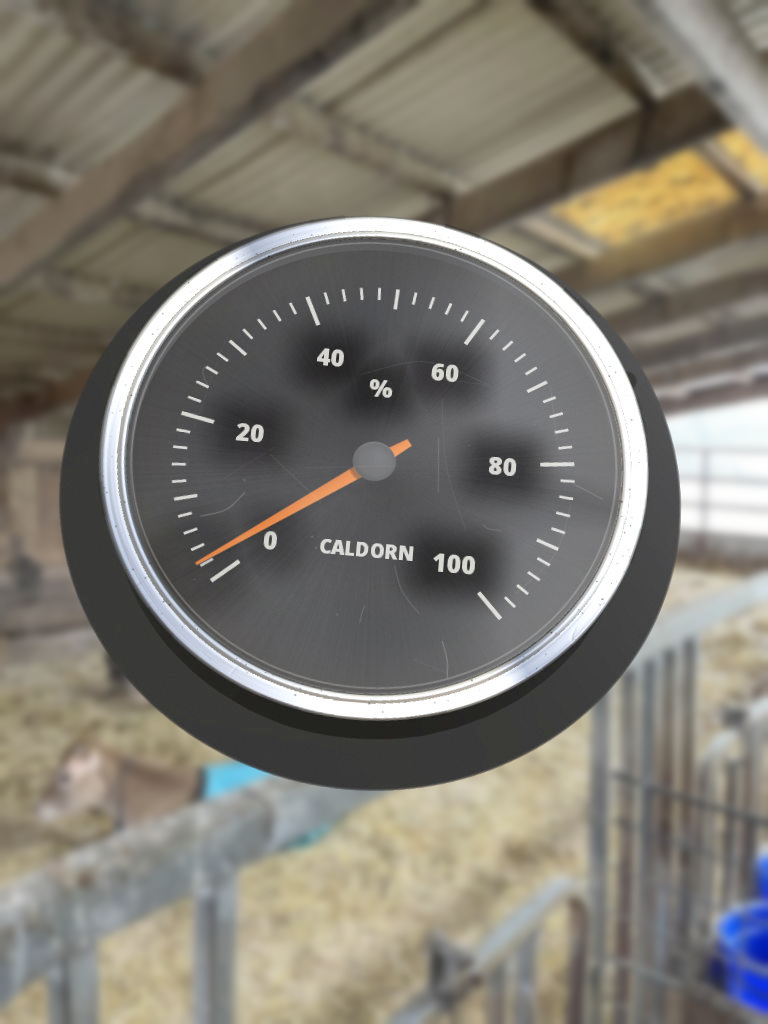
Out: 2 %
